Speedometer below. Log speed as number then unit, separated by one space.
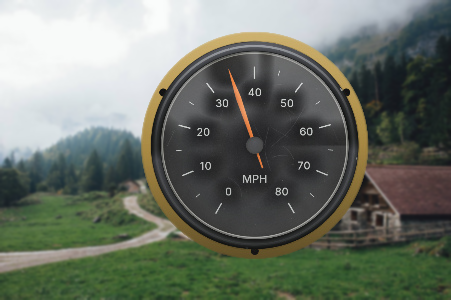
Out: 35 mph
